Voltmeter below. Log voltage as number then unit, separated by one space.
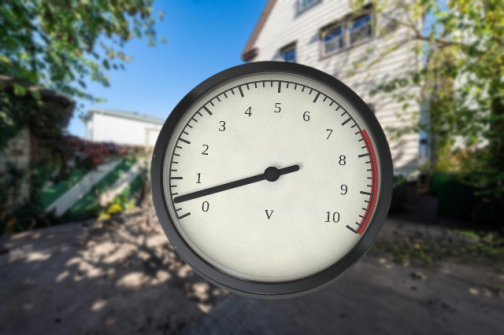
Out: 0.4 V
